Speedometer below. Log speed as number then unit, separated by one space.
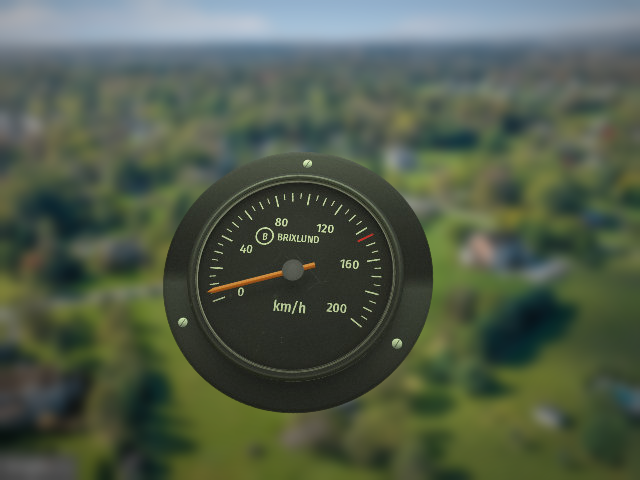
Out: 5 km/h
